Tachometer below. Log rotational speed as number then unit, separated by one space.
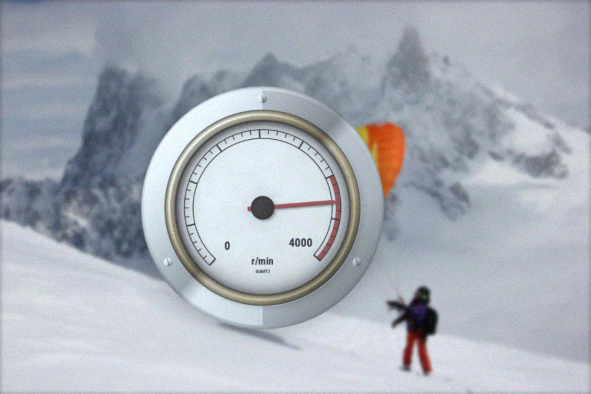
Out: 3300 rpm
